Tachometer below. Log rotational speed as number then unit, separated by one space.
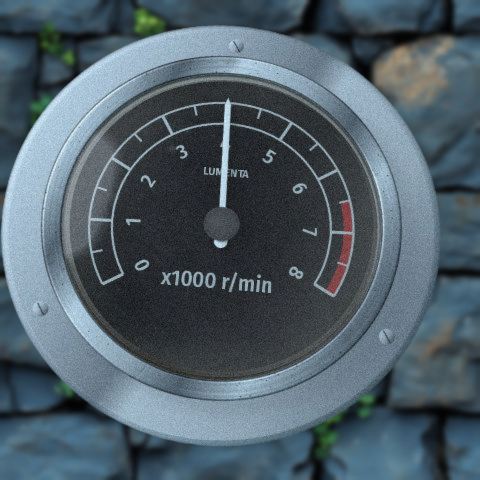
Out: 4000 rpm
